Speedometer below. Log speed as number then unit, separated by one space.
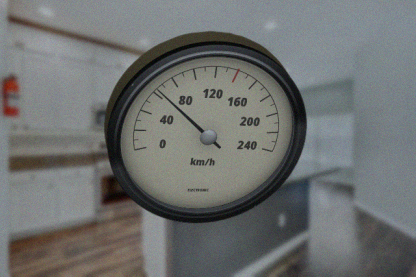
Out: 65 km/h
